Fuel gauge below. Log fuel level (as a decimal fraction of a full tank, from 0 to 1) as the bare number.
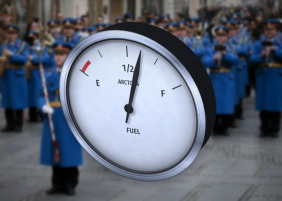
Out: 0.625
